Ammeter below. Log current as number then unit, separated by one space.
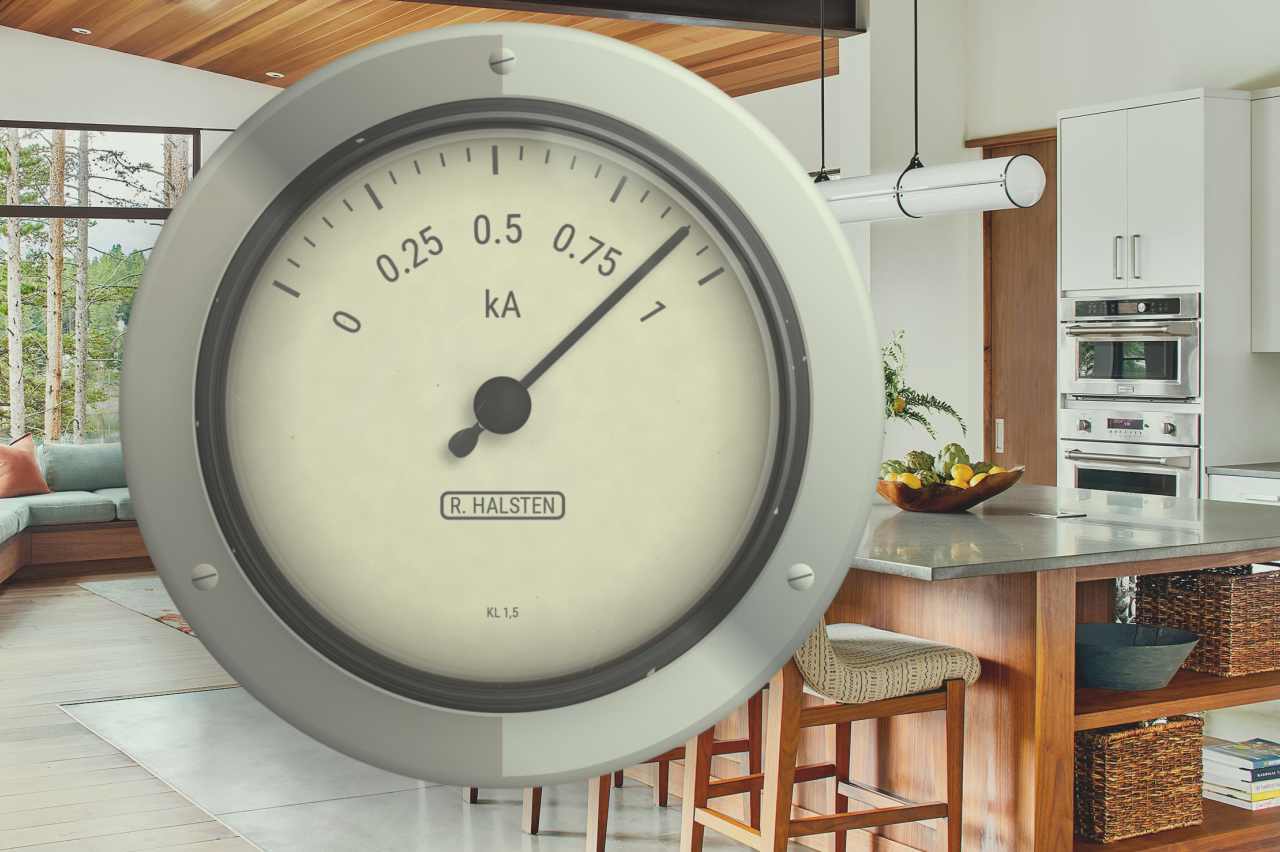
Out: 0.9 kA
